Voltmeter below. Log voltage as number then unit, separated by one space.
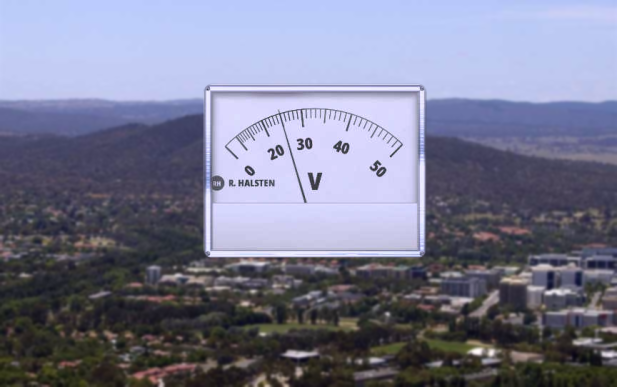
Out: 25 V
